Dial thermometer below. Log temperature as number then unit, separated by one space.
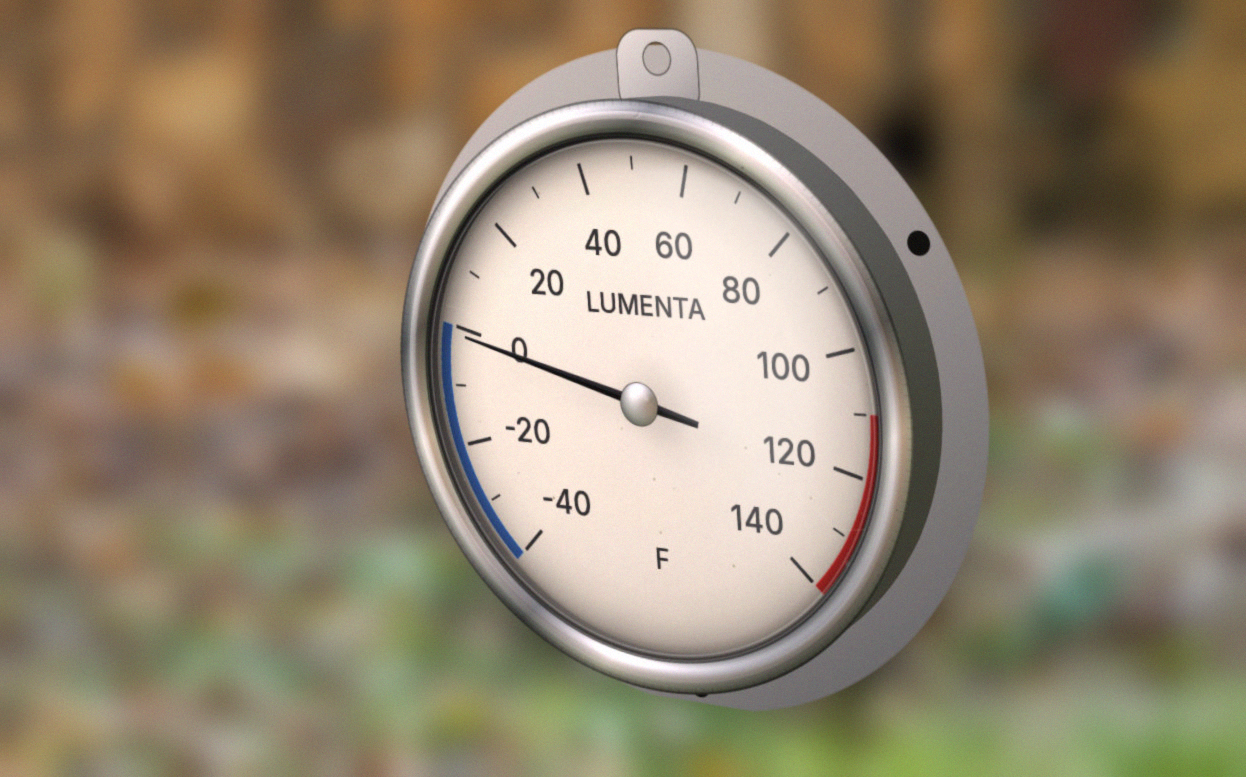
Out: 0 °F
